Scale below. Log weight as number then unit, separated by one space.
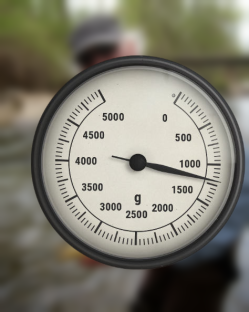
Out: 1200 g
